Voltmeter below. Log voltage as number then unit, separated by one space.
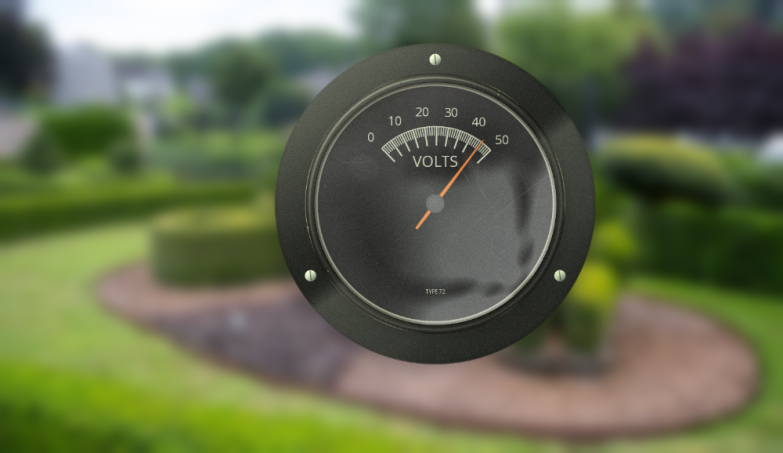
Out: 45 V
